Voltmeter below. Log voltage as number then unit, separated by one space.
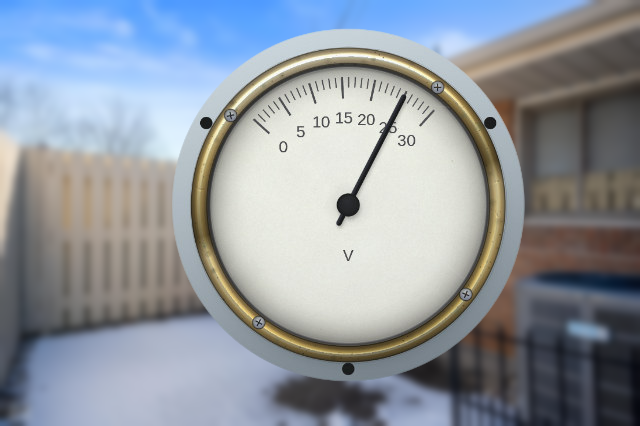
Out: 25 V
